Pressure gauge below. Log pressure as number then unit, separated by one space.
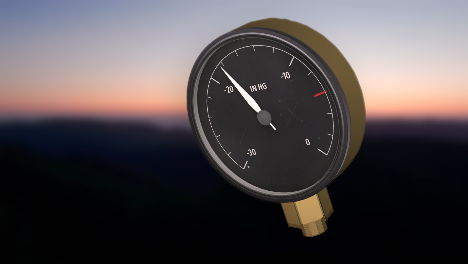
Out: -18 inHg
